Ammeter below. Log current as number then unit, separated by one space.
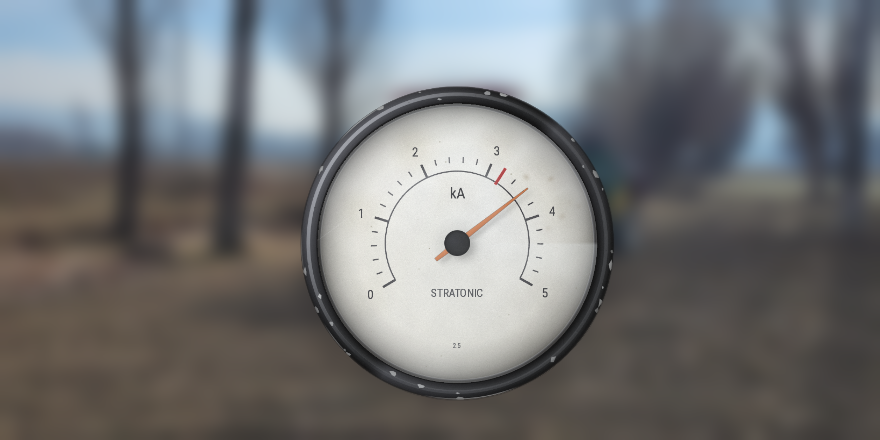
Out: 3.6 kA
